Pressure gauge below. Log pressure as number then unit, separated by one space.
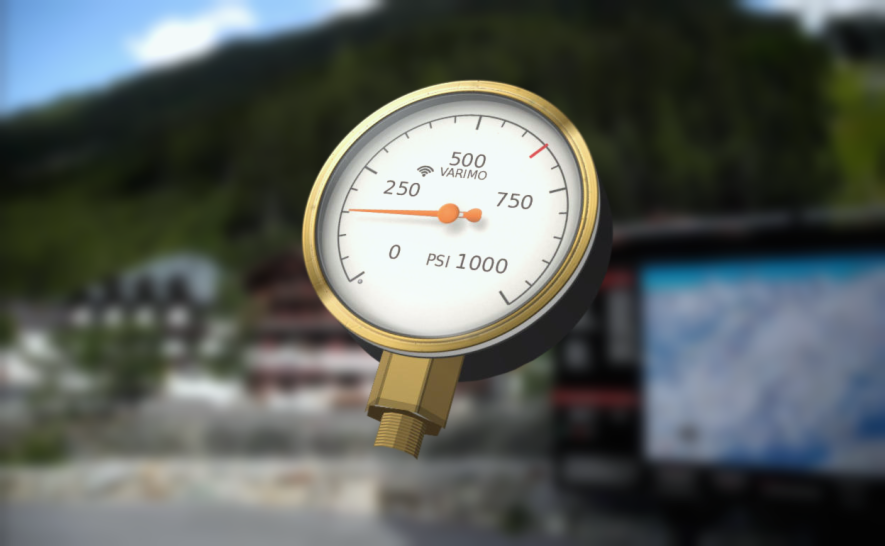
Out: 150 psi
